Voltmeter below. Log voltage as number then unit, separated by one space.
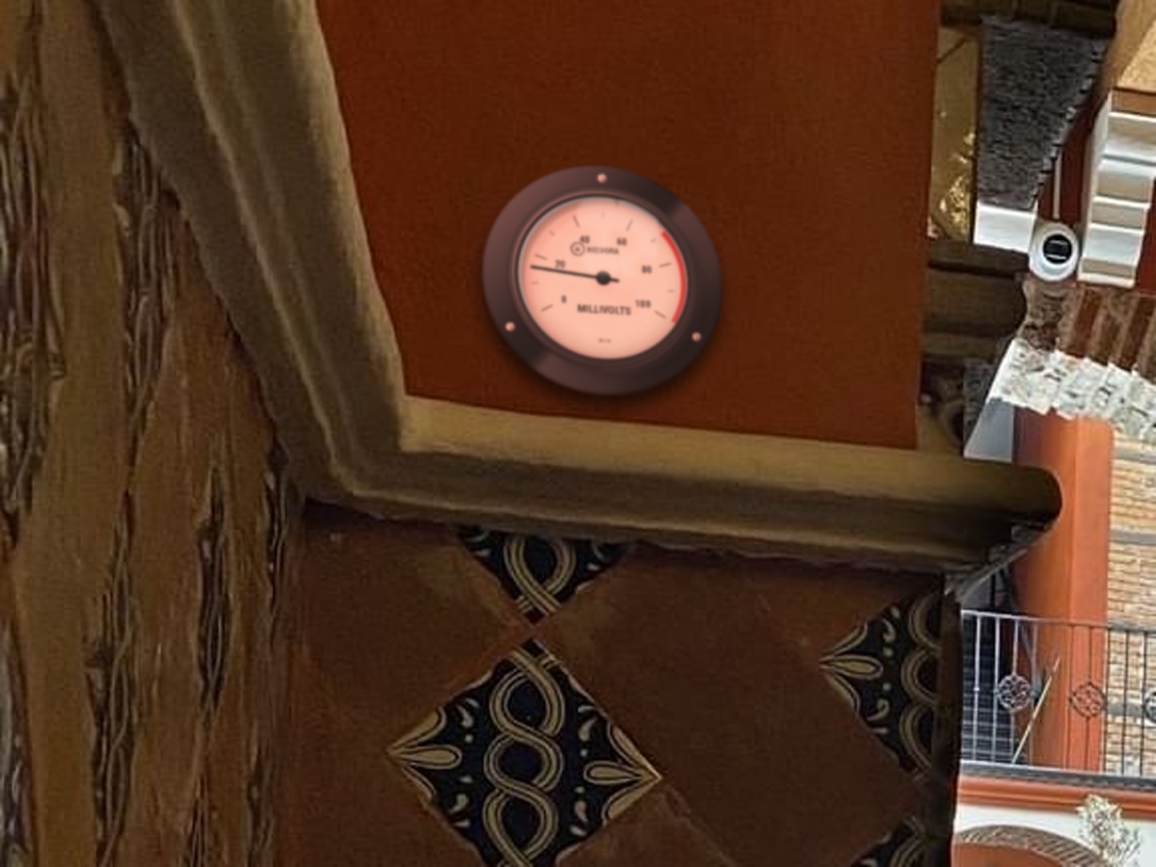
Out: 15 mV
